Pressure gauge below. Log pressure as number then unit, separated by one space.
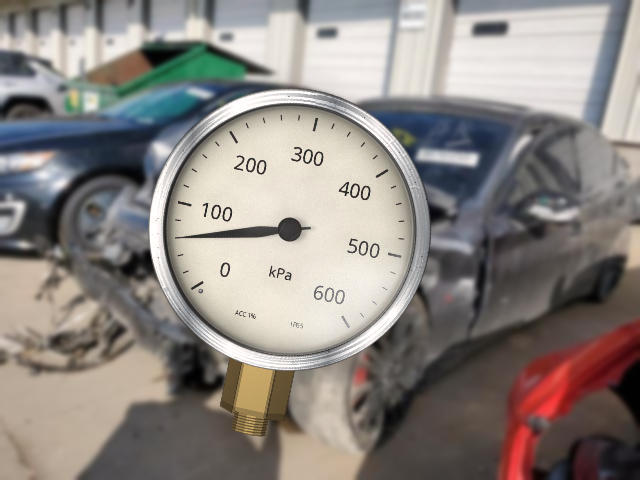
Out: 60 kPa
